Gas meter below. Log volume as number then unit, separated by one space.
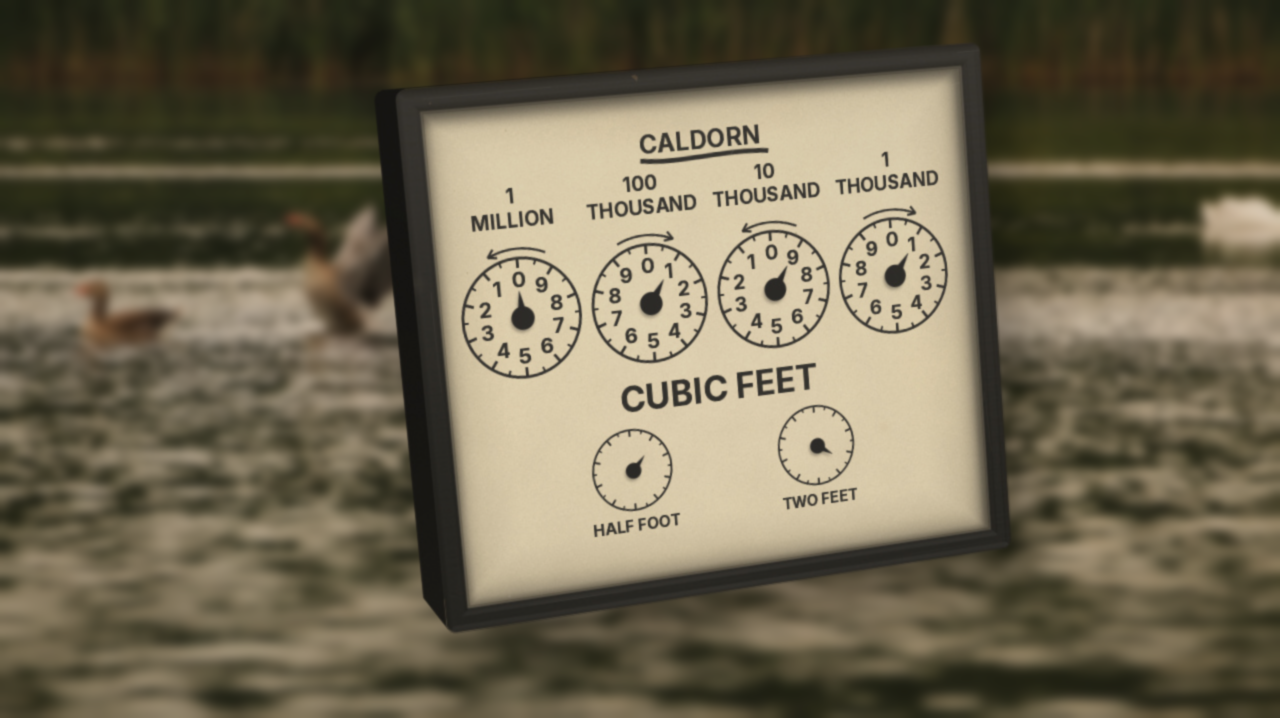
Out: 9100 ft³
